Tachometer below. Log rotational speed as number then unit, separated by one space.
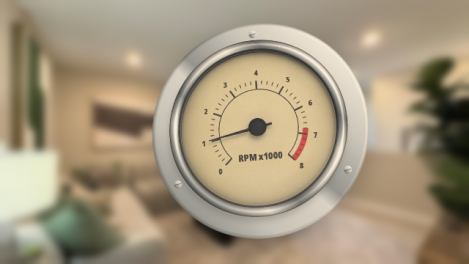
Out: 1000 rpm
